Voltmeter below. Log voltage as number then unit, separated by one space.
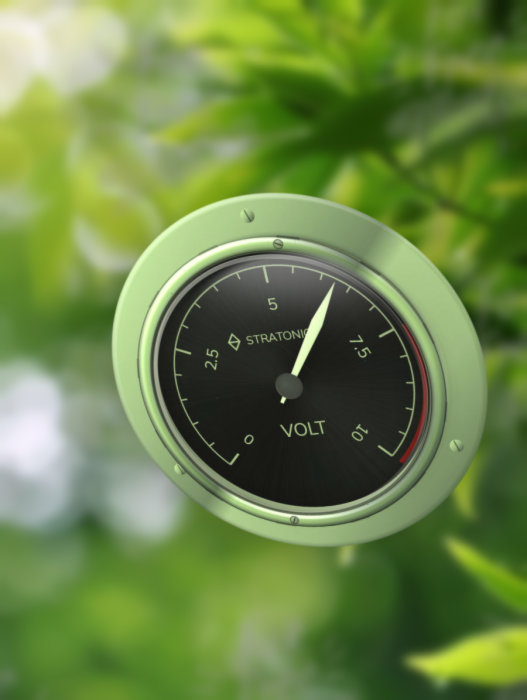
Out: 6.25 V
